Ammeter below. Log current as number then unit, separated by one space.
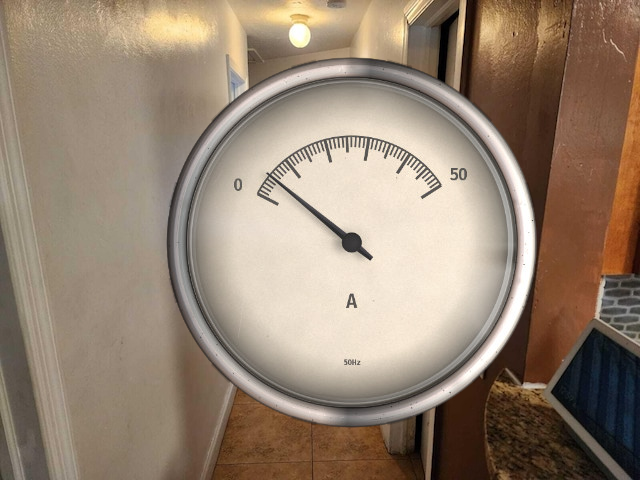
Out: 5 A
